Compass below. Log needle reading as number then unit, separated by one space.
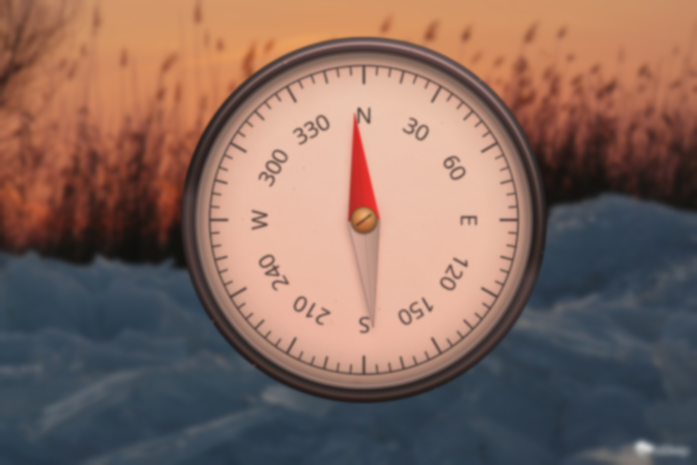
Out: 355 °
